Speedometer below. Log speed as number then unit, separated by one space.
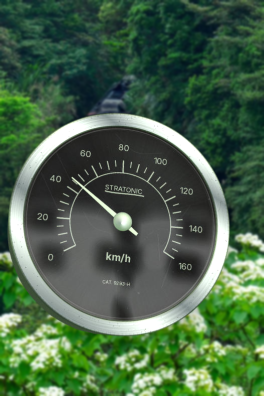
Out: 45 km/h
